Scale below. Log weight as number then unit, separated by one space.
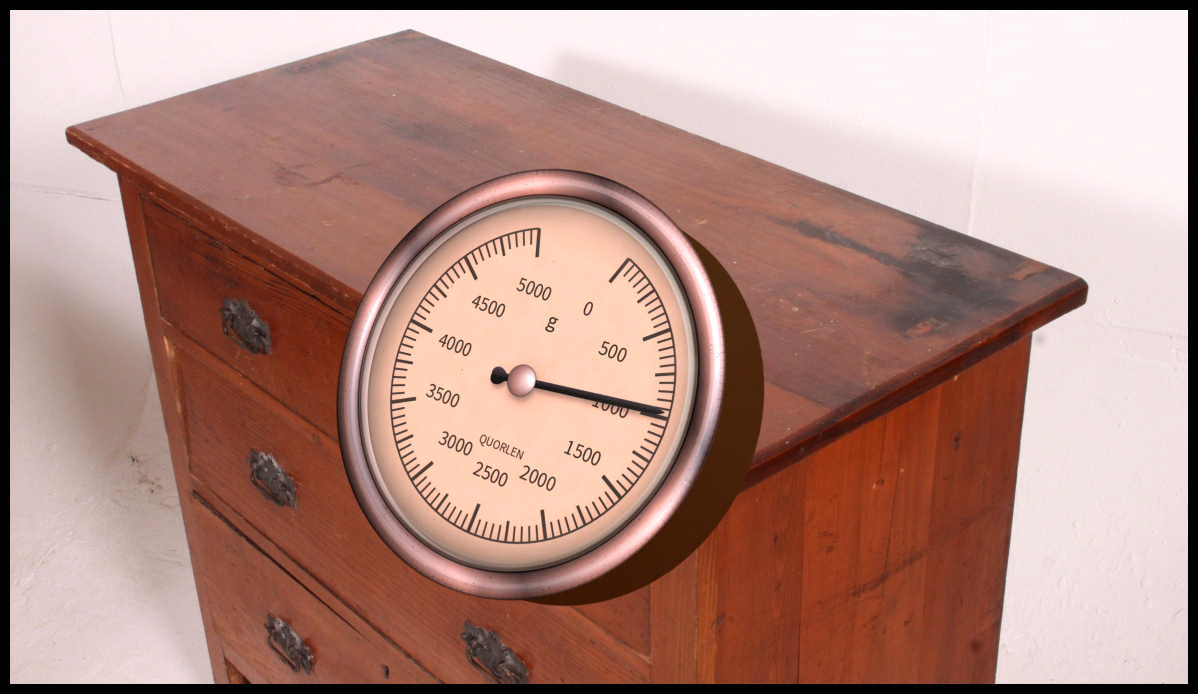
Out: 975 g
